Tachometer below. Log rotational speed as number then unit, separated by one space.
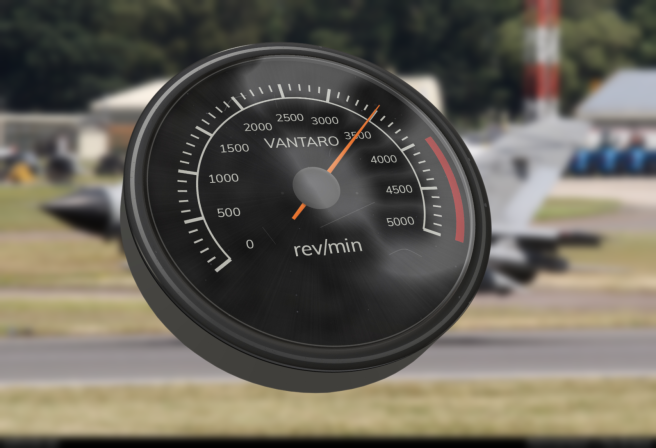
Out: 3500 rpm
